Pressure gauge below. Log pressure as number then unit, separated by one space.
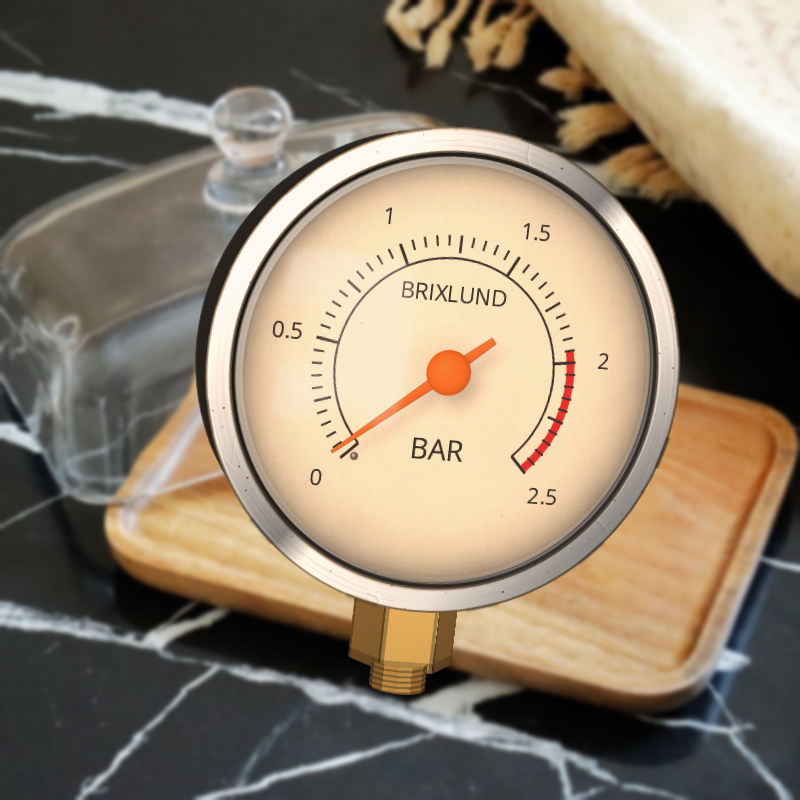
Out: 0.05 bar
